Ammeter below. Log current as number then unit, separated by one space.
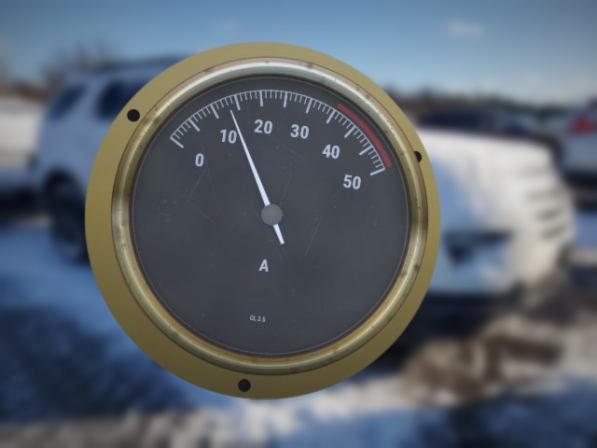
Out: 13 A
